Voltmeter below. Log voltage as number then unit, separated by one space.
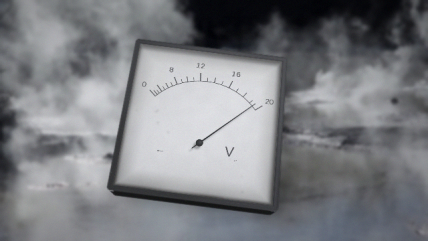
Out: 19.5 V
